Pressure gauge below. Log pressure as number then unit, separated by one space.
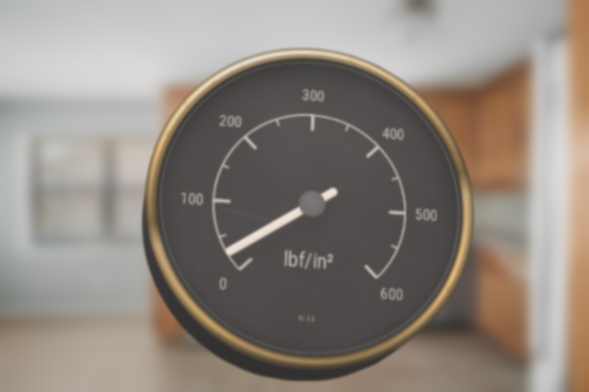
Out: 25 psi
